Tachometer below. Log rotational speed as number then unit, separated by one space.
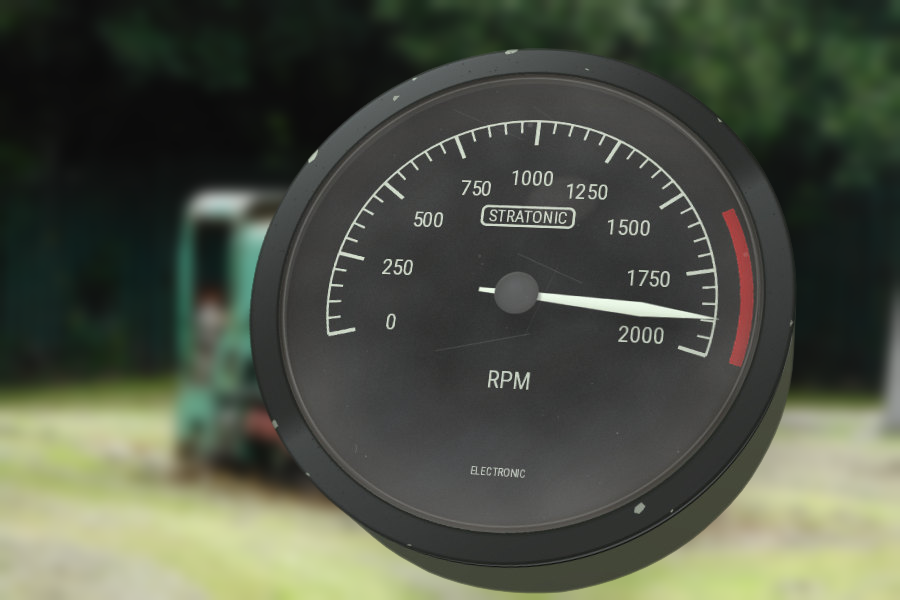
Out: 1900 rpm
